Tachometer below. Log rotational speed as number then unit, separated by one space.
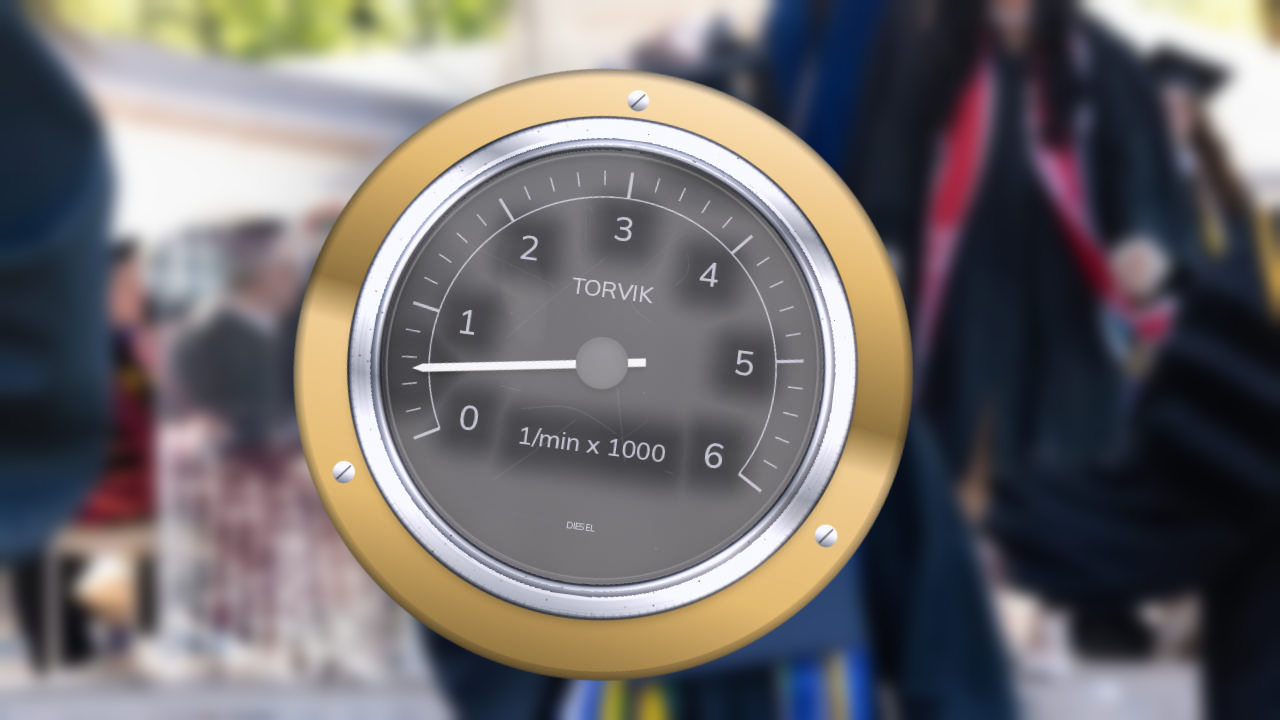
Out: 500 rpm
